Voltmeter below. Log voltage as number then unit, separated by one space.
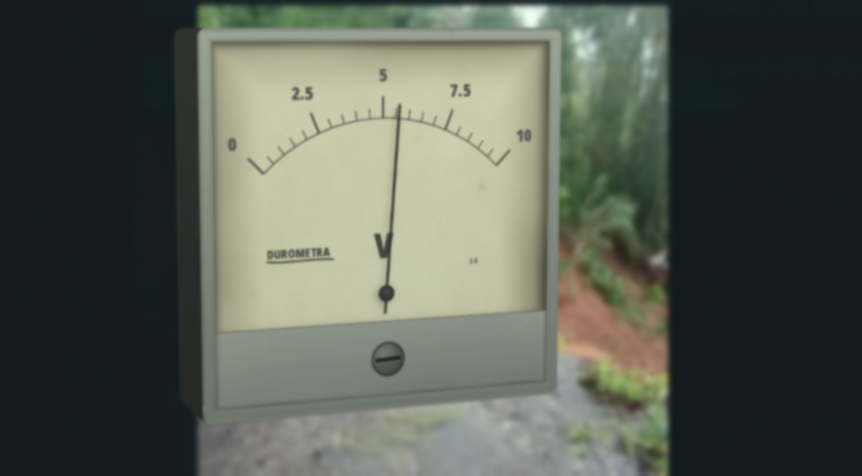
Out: 5.5 V
